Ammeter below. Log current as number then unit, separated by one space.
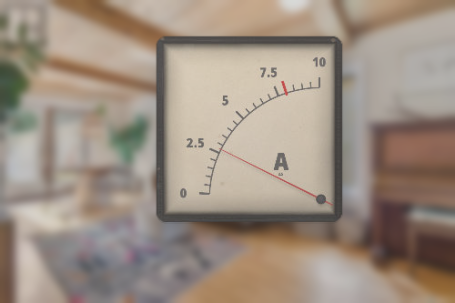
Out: 2.75 A
